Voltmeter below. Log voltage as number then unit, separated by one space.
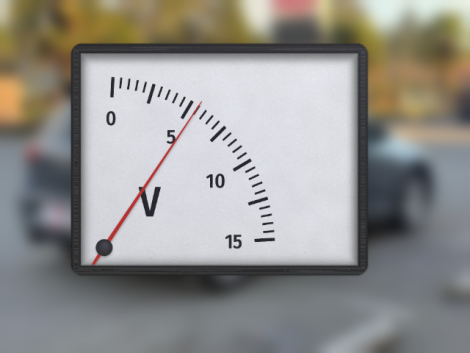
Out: 5.5 V
